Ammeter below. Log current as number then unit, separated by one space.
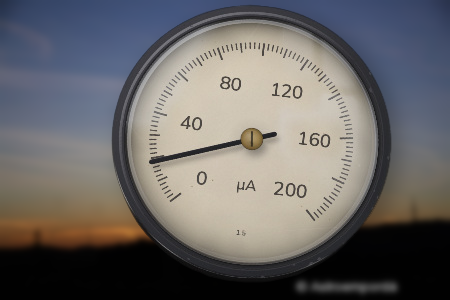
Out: 18 µA
